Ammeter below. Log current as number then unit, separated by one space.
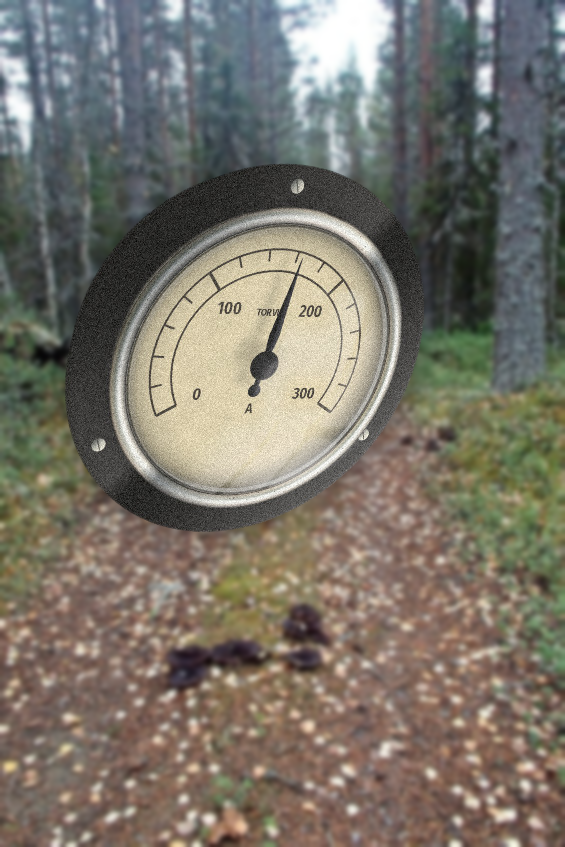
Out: 160 A
